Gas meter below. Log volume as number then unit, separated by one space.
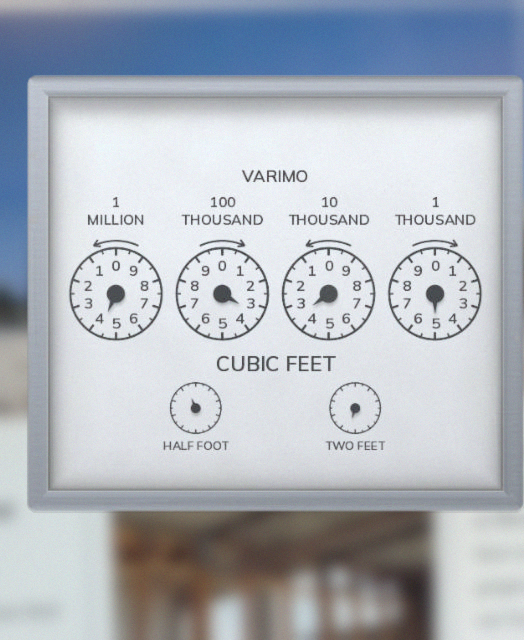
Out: 433500 ft³
